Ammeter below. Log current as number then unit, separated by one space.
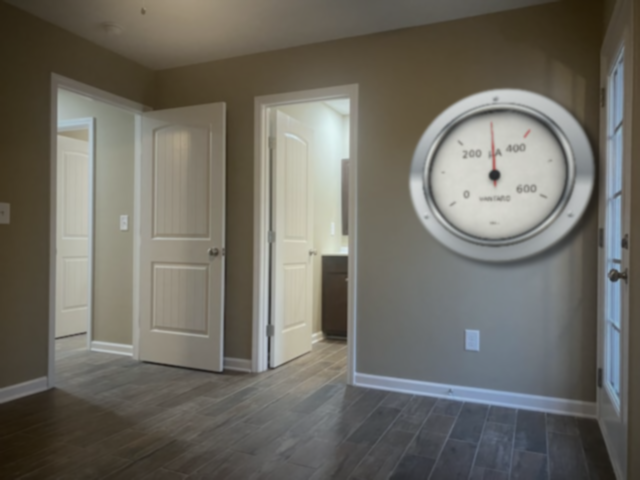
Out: 300 µA
